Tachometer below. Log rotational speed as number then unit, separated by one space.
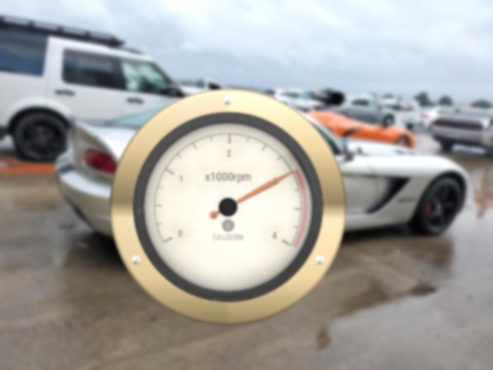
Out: 3000 rpm
